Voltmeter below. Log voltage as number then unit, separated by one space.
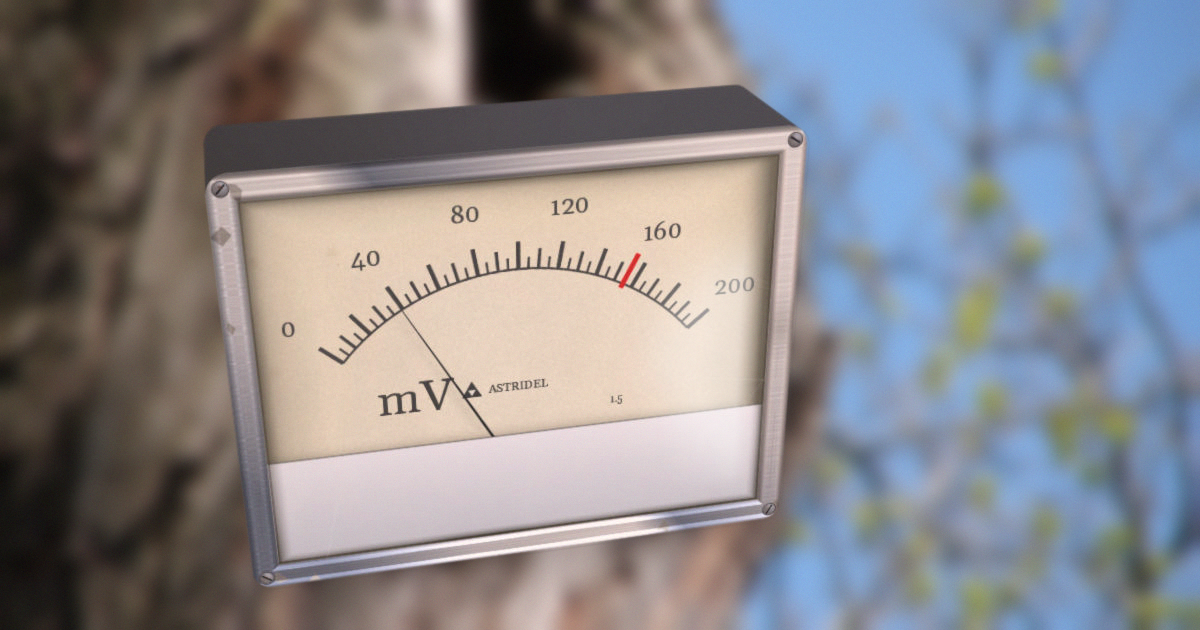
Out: 40 mV
